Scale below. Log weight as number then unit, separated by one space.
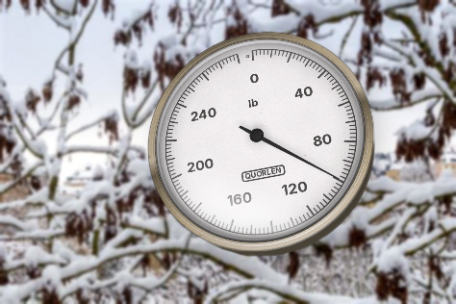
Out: 100 lb
